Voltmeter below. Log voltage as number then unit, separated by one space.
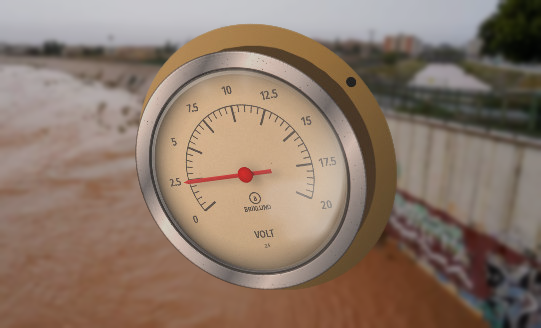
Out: 2.5 V
